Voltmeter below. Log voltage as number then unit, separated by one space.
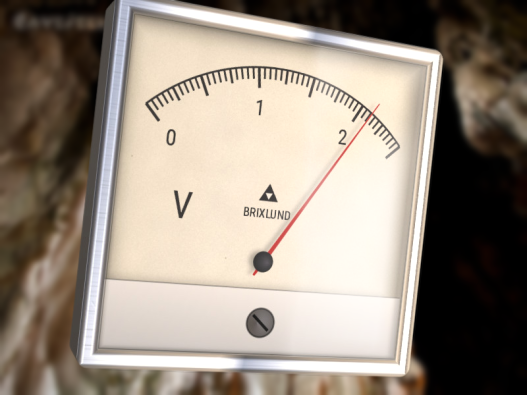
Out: 2.1 V
